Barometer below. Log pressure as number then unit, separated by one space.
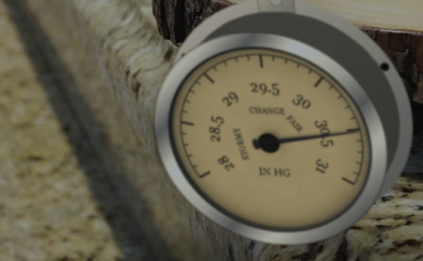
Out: 30.5 inHg
